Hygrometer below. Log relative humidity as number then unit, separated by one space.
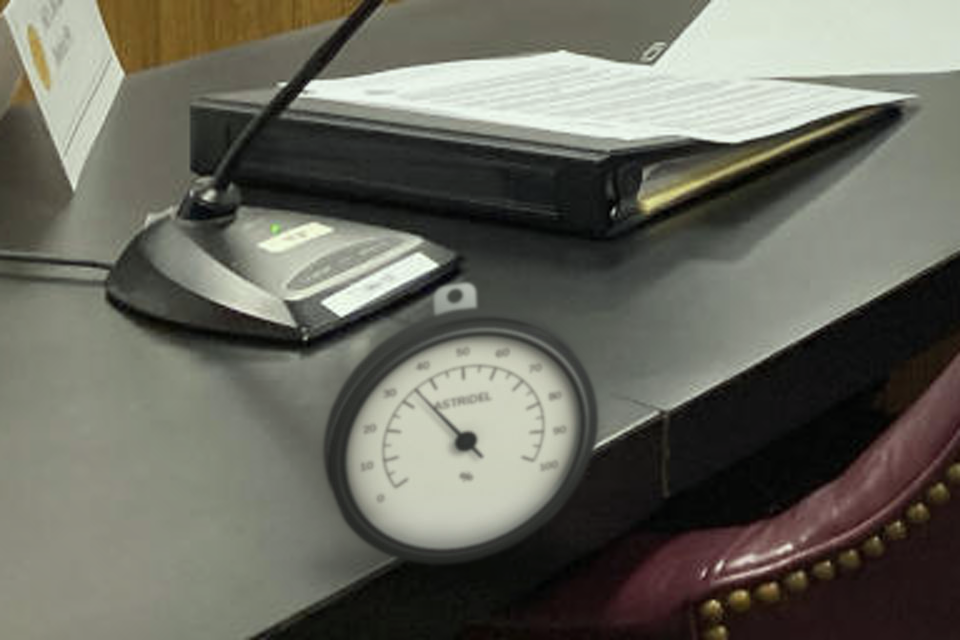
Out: 35 %
